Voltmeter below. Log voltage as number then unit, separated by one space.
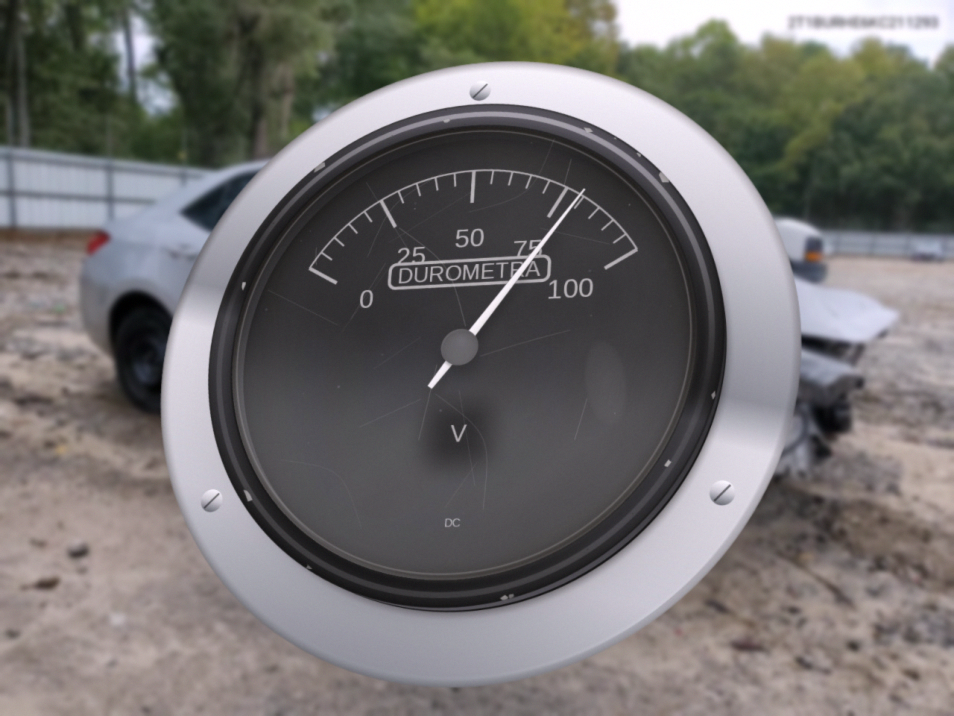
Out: 80 V
